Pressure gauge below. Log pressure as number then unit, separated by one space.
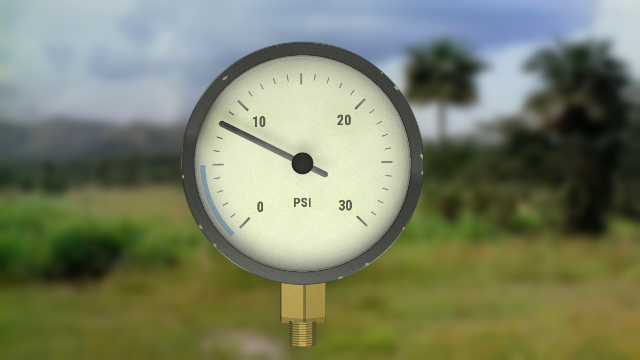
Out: 8 psi
